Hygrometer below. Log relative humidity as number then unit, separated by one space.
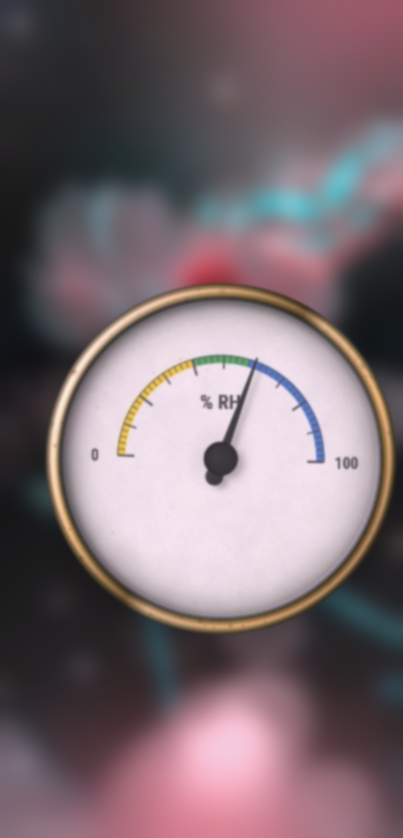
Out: 60 %
